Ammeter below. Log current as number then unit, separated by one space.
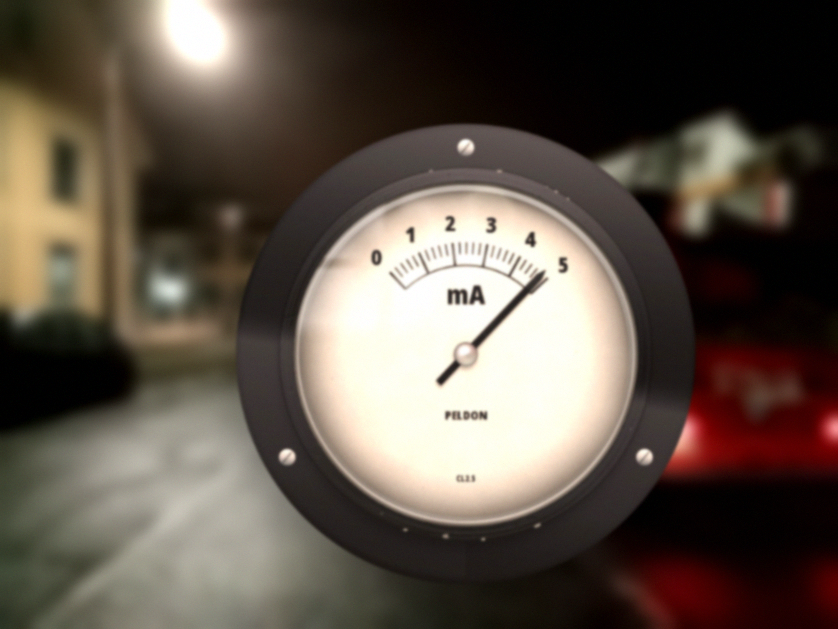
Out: 4.8 mA
